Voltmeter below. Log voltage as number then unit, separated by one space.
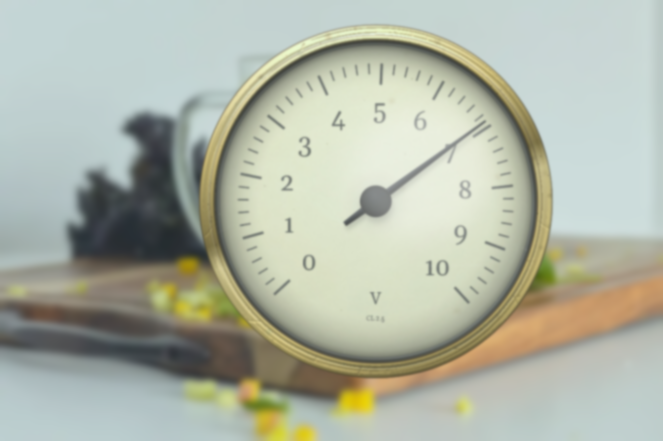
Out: 6.9 V
